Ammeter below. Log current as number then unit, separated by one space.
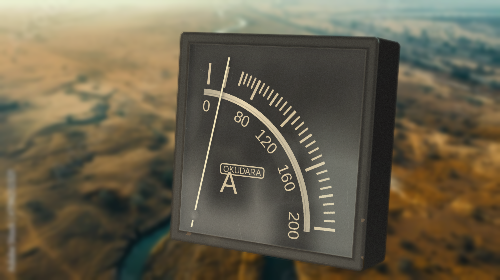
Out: 40 A
